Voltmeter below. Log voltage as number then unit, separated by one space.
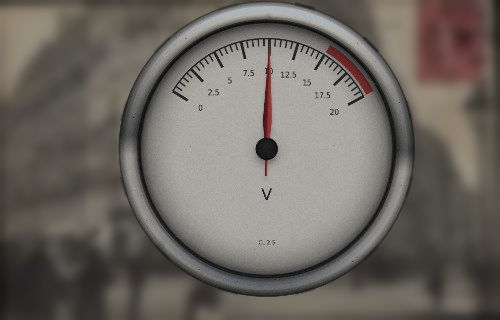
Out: 10 V
